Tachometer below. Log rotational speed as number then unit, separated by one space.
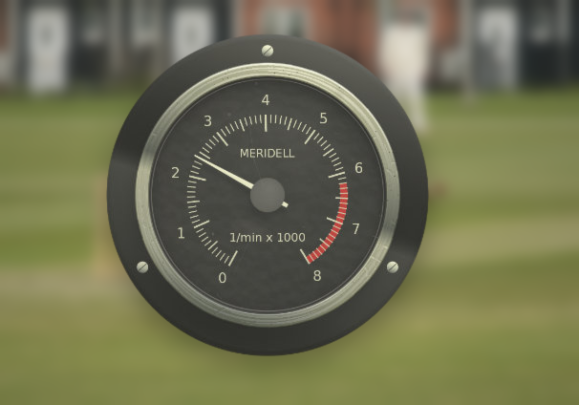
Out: 2400 rpm
